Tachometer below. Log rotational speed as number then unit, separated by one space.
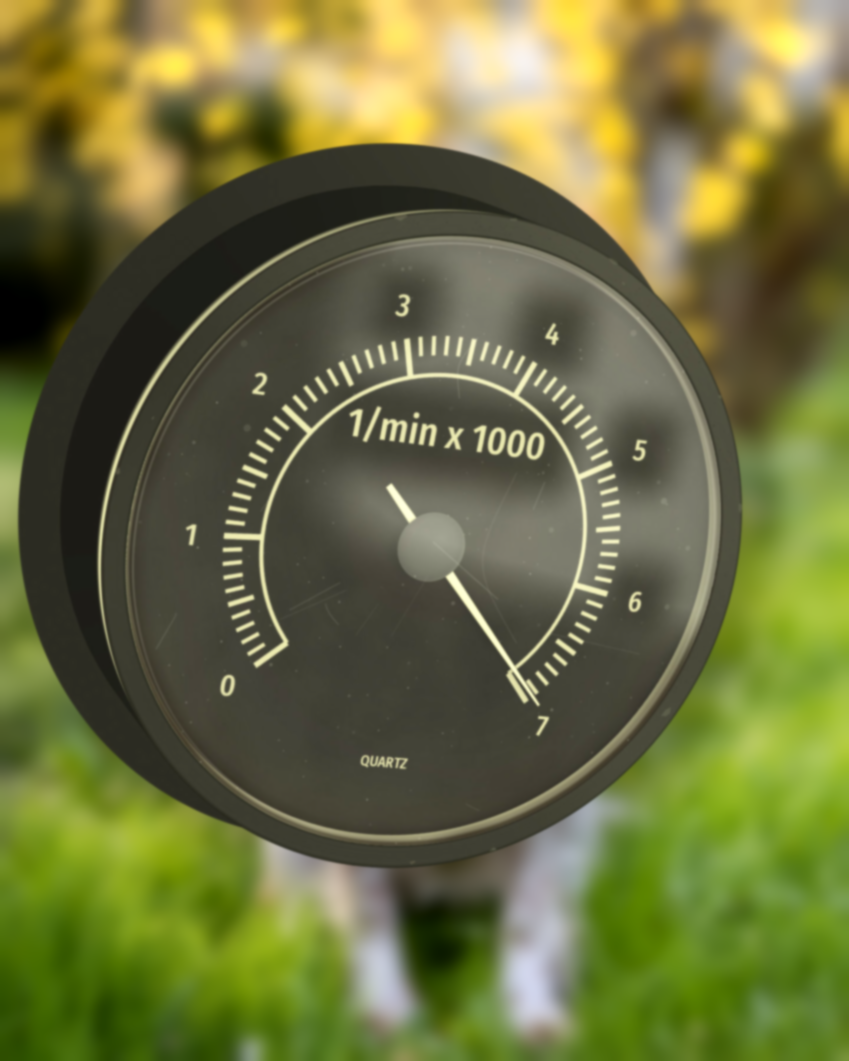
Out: 6950 rpm
